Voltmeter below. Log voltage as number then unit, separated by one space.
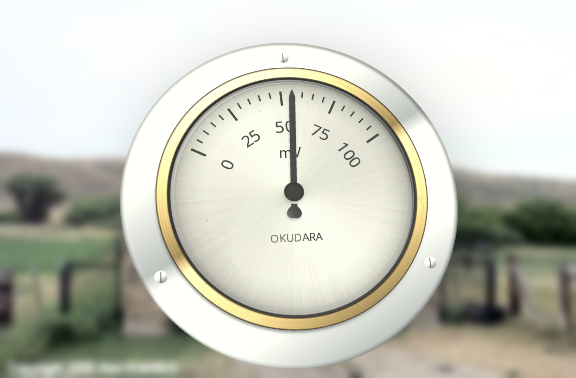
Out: 55 mV
